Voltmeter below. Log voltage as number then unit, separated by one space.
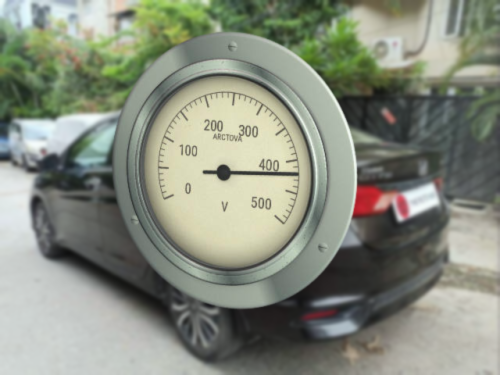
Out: 420 V
